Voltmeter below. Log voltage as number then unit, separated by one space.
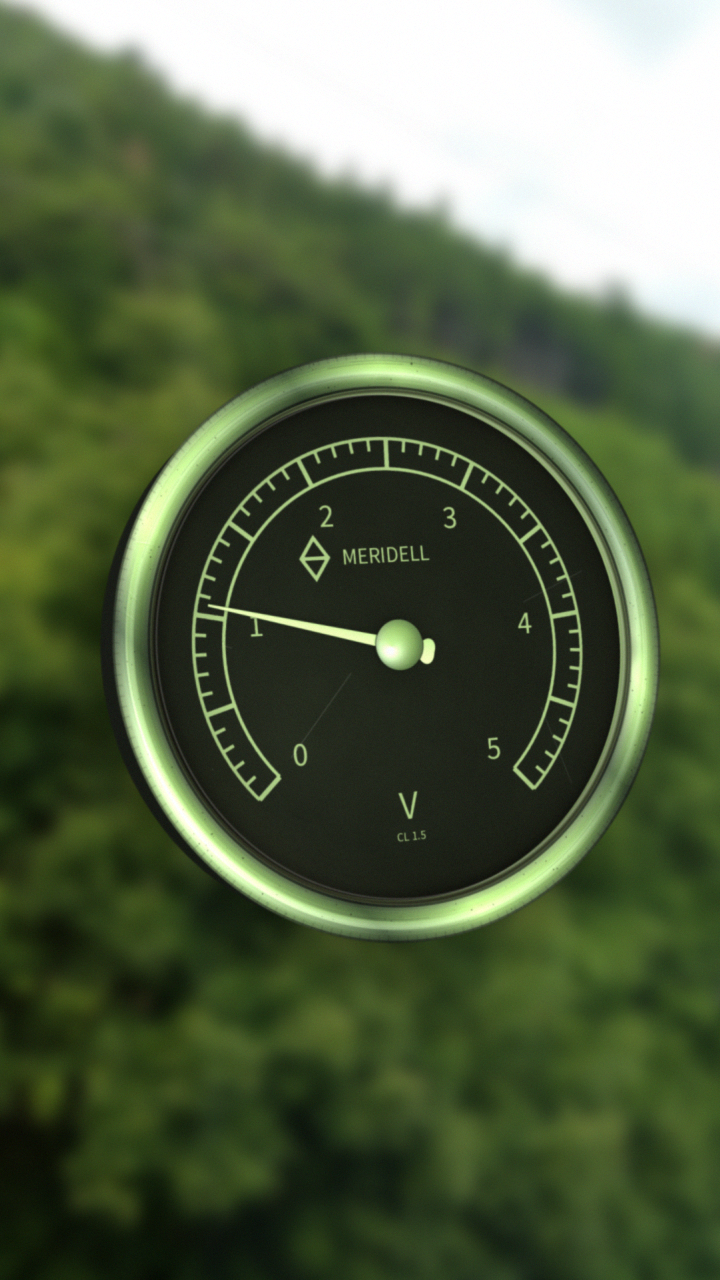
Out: 1.05 V
